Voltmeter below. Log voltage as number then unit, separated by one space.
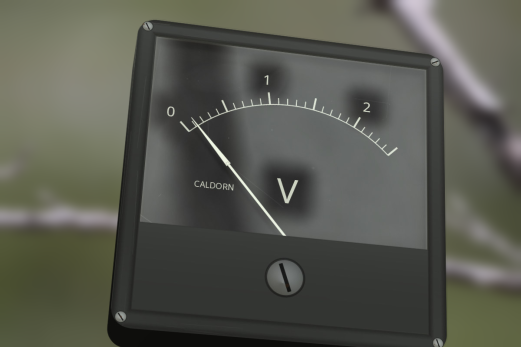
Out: 0.1 V
